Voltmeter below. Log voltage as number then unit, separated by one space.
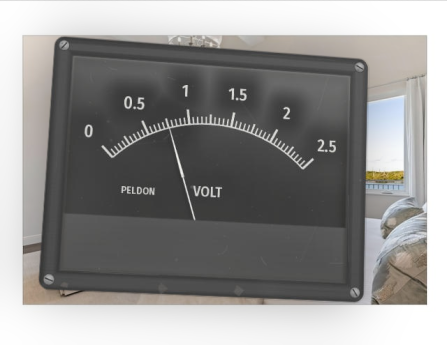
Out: 0.75 V
